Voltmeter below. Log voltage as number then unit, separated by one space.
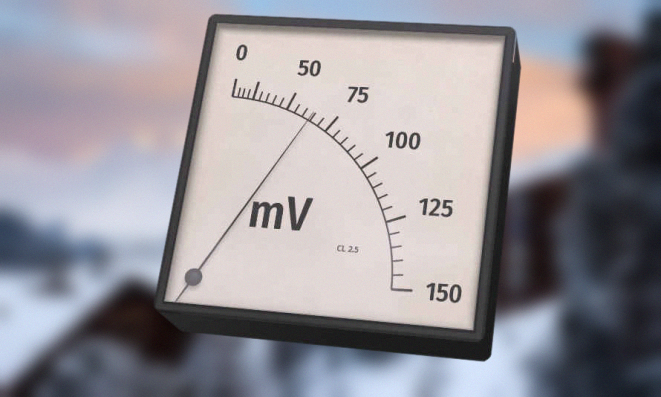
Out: 65 mV
